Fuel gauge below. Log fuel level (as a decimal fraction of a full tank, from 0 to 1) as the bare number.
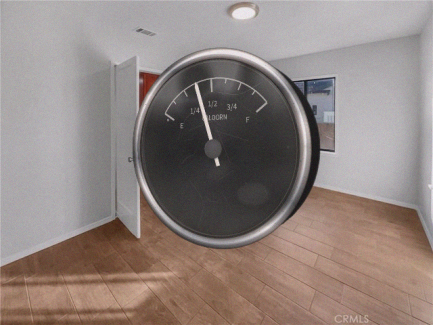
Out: 0.375
